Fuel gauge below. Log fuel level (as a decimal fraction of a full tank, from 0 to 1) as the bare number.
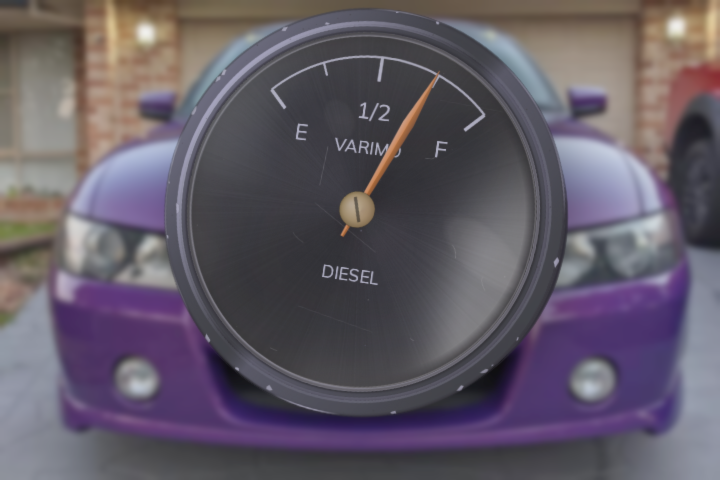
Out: 0.75
